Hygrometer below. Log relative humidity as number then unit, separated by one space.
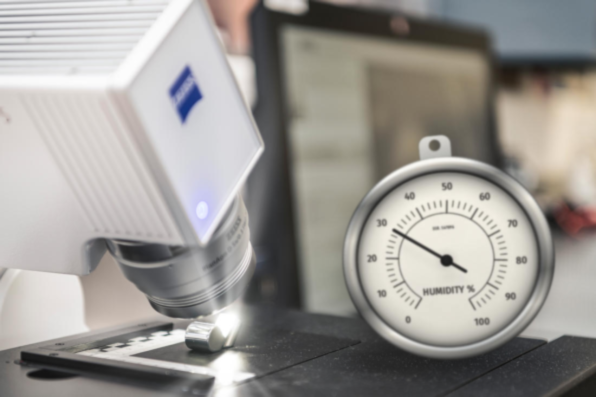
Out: 30 %
